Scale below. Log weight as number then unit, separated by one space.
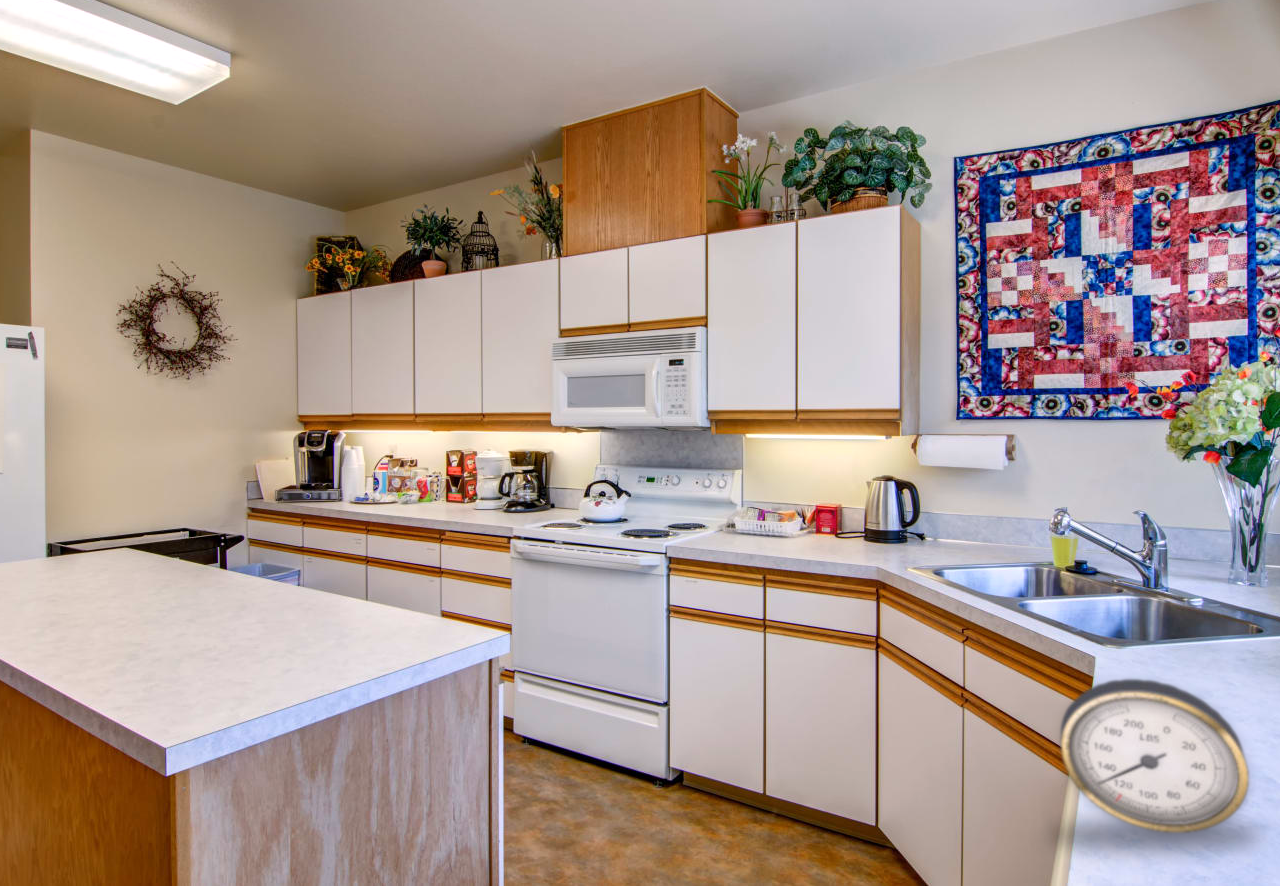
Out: 130 lb
